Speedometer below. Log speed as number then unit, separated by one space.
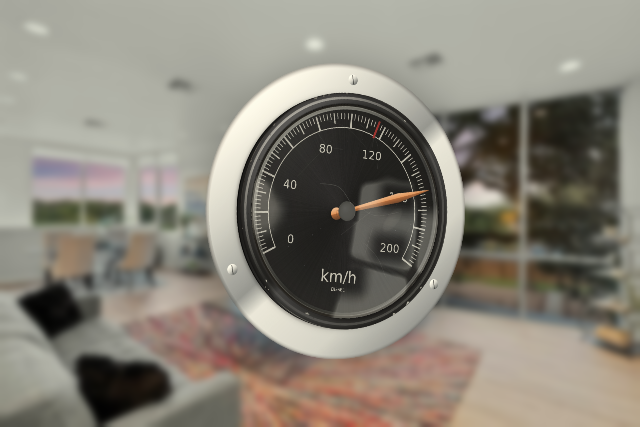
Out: 160 km/h
